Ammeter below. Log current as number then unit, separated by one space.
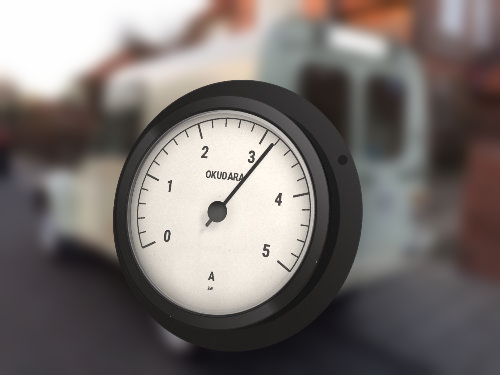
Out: 3.2 A
